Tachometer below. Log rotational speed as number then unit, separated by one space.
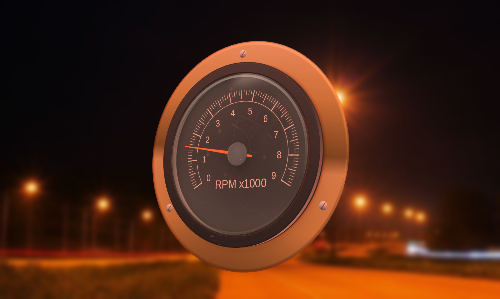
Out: 1500 rpm
